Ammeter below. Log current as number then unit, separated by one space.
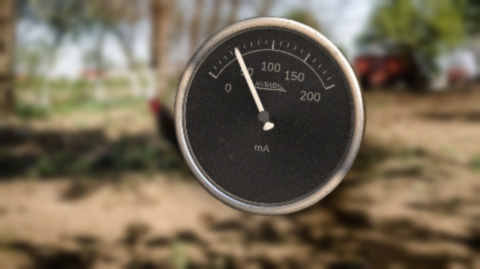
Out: 50 mA
